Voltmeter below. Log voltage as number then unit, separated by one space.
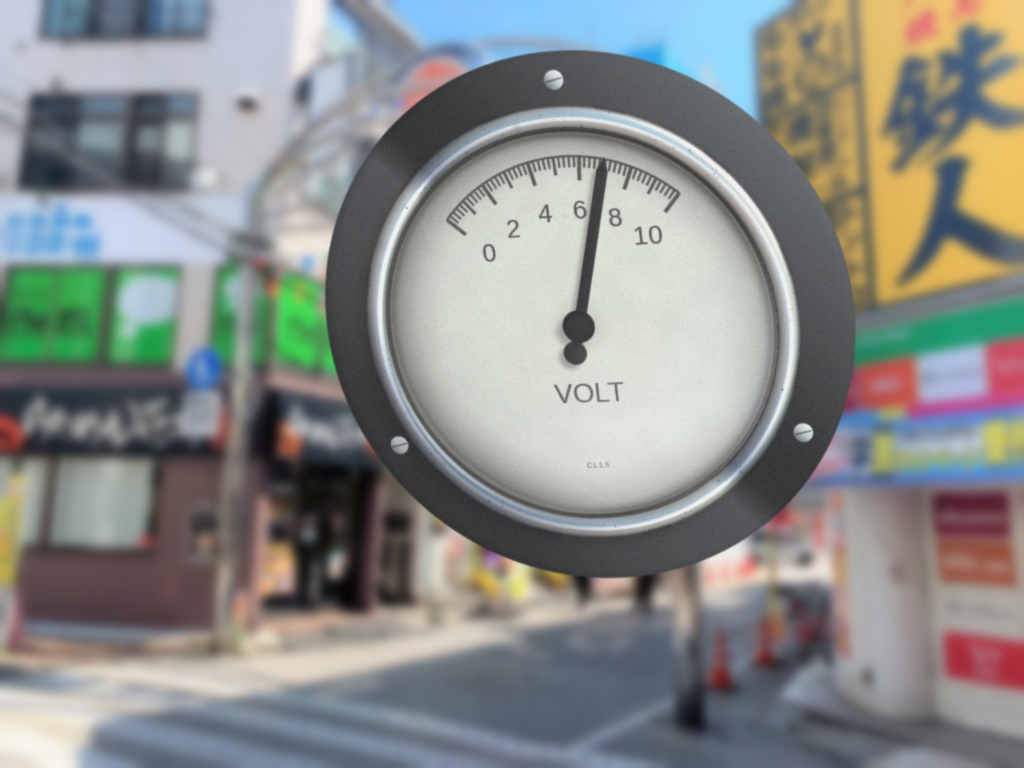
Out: 7 V
